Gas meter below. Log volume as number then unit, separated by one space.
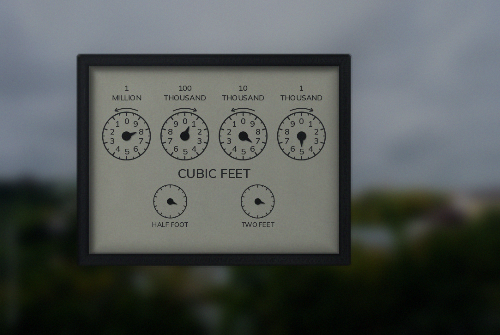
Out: 806500 ft³
